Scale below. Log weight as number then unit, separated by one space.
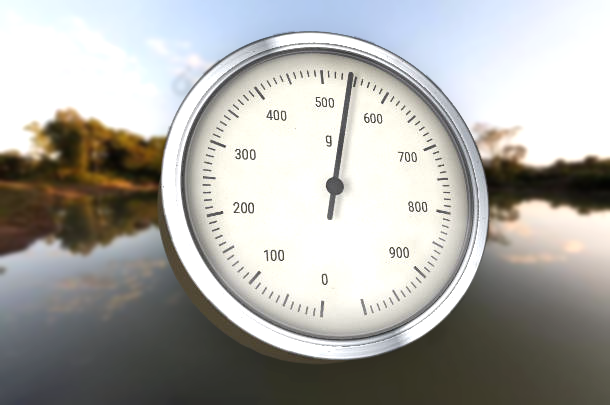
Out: 540 g
